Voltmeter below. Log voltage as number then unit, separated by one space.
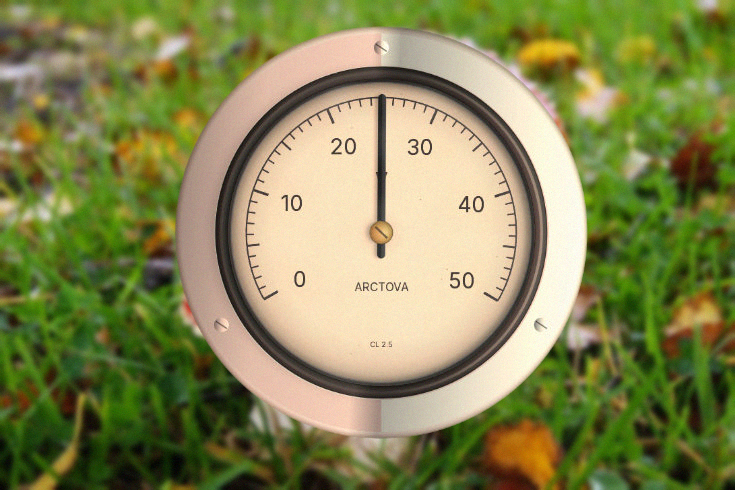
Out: 25 V
